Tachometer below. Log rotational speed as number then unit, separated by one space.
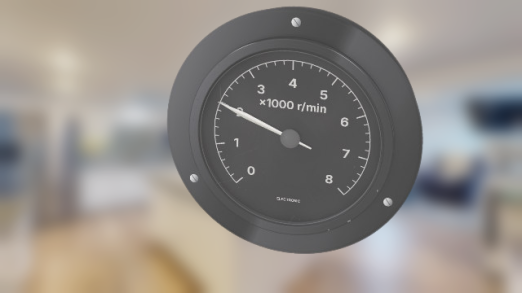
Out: 2000 rpm
